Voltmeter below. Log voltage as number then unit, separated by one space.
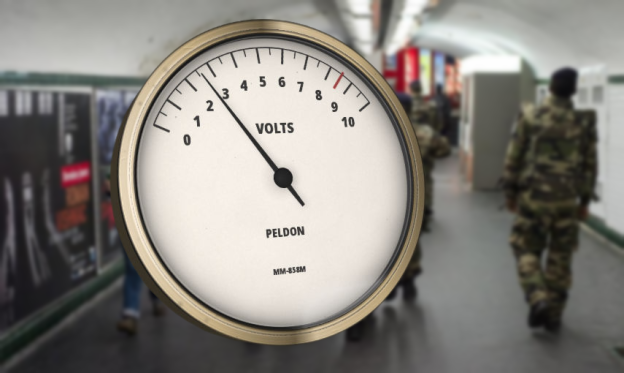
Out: 2.5 V
